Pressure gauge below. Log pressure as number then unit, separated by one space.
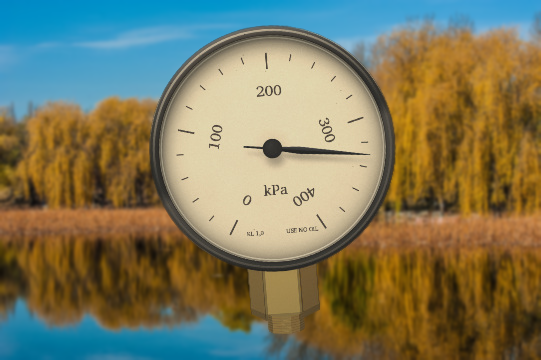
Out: 330 kPa
